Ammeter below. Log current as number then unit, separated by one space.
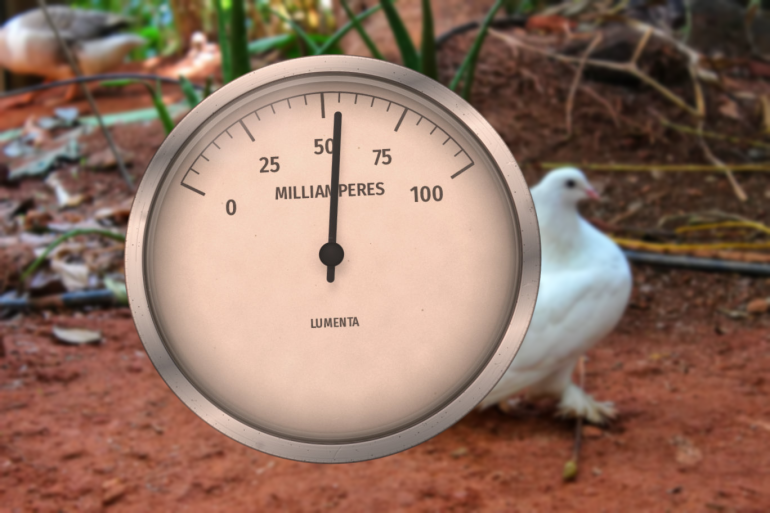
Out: 55 mA
